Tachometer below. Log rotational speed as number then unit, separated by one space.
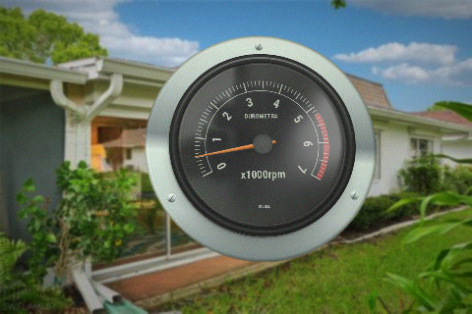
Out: 500 rpm
